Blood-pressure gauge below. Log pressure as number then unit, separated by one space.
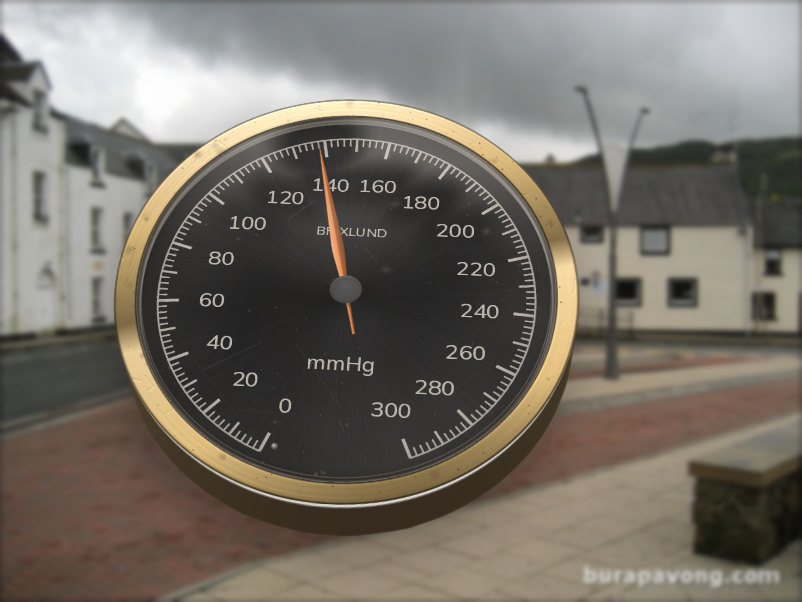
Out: 138 mmHg
